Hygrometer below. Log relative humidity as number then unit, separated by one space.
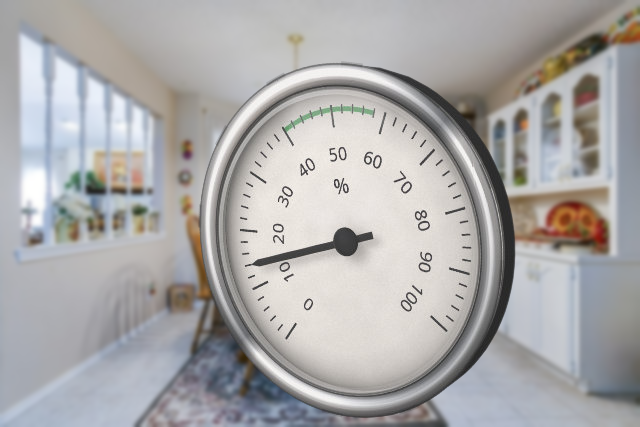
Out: 14 %
